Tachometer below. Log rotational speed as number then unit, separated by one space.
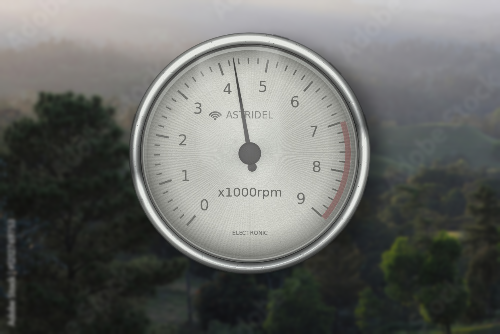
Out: 4300 rpm
